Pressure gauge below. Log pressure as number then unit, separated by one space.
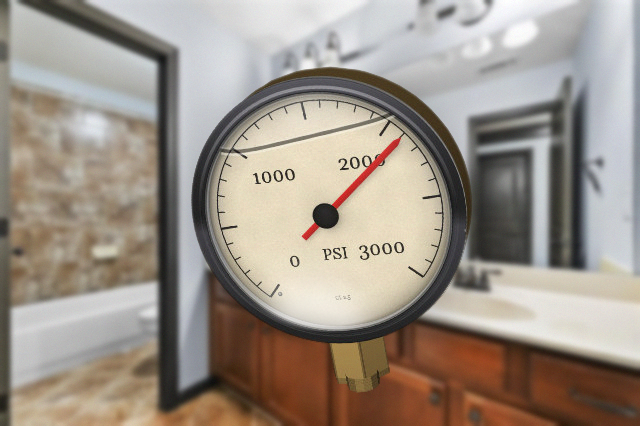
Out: 2100 psi
